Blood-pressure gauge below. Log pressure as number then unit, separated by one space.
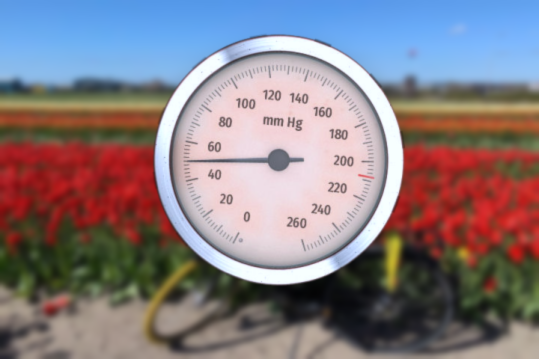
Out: 50 mmHg
